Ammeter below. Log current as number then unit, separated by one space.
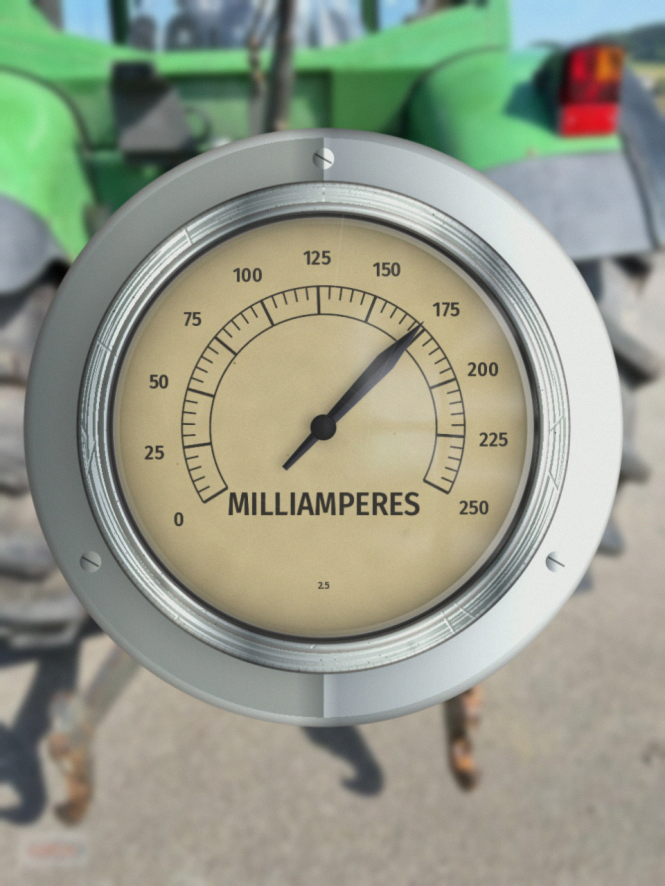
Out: 172.5 mA
